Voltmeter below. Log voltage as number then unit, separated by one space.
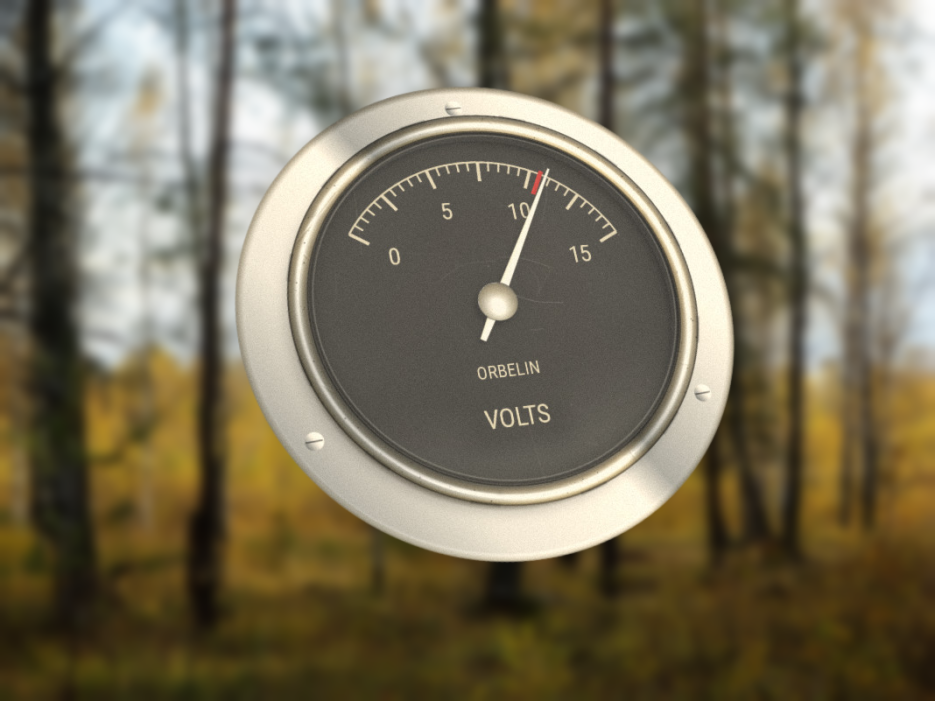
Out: 10.75 V
